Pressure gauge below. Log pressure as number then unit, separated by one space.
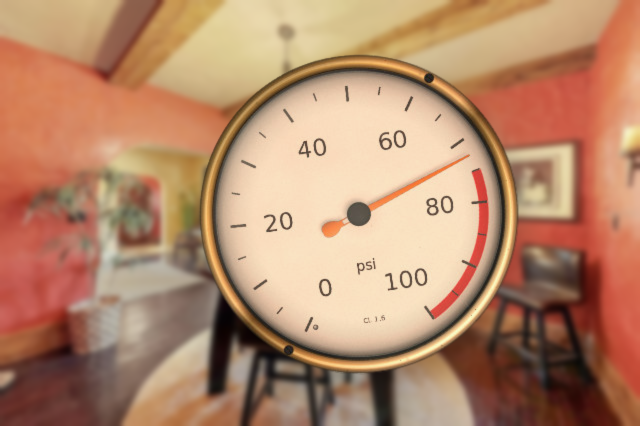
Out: 72.5 psi
